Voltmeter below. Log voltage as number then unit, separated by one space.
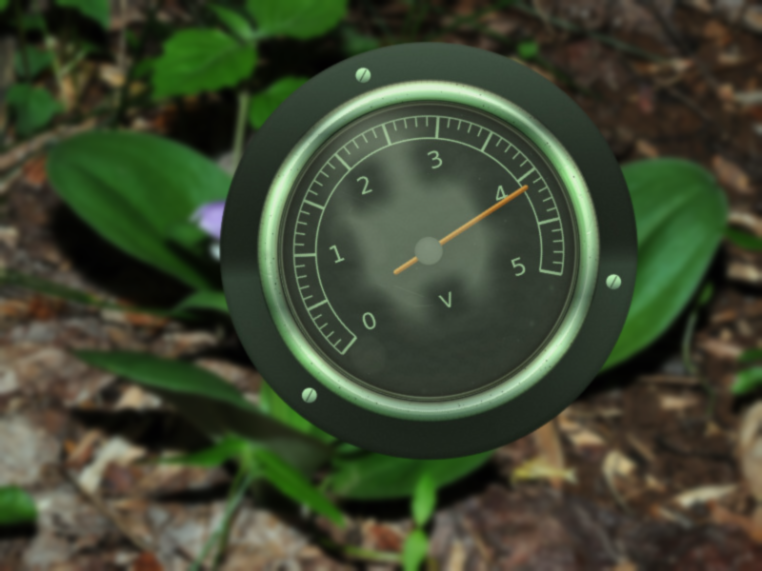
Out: 4.1 V
